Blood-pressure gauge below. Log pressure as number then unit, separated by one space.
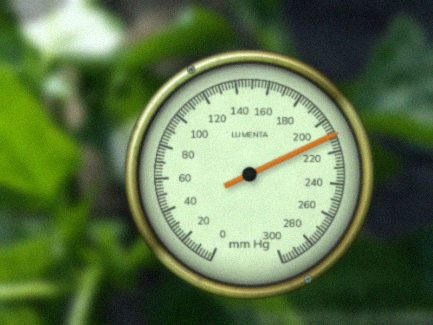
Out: 210 mmHg
